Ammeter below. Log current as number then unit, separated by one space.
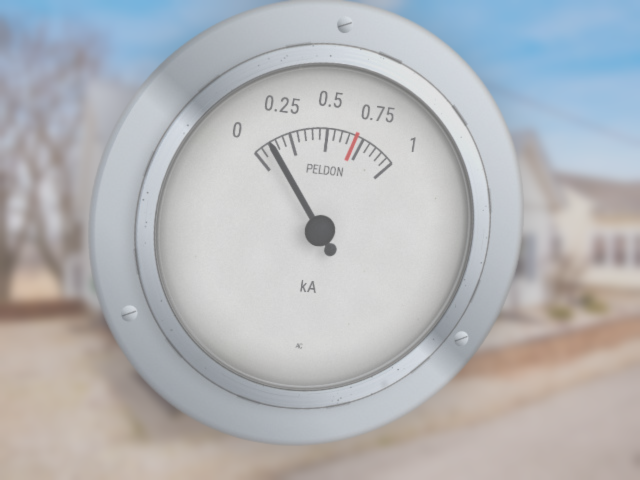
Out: 0.1 kA
